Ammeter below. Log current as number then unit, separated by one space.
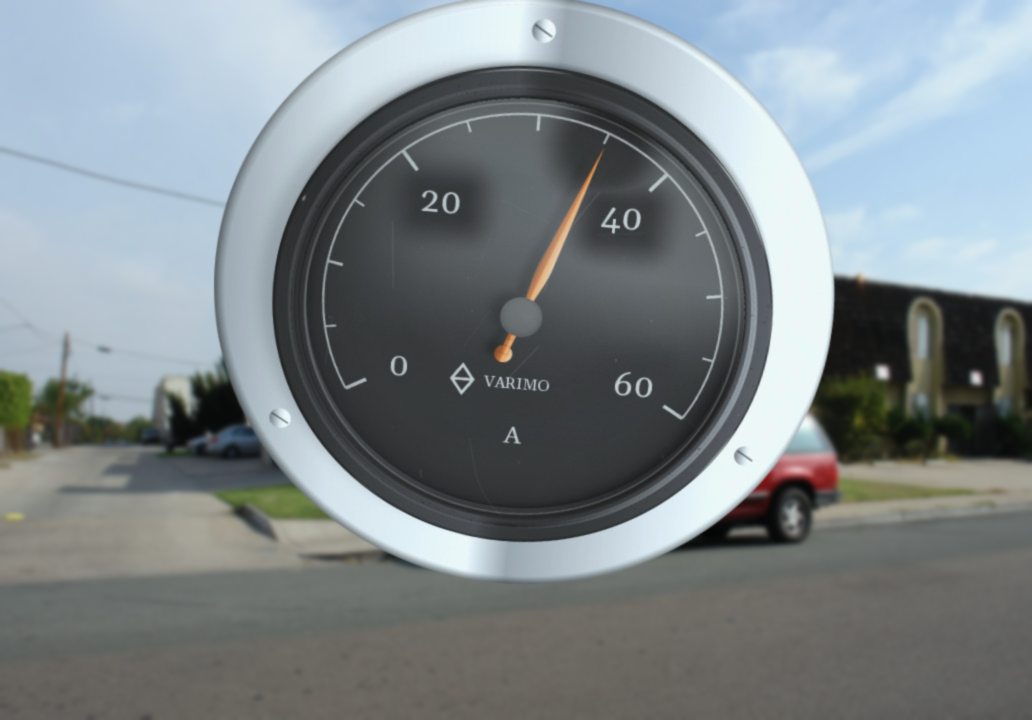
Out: 35 A
